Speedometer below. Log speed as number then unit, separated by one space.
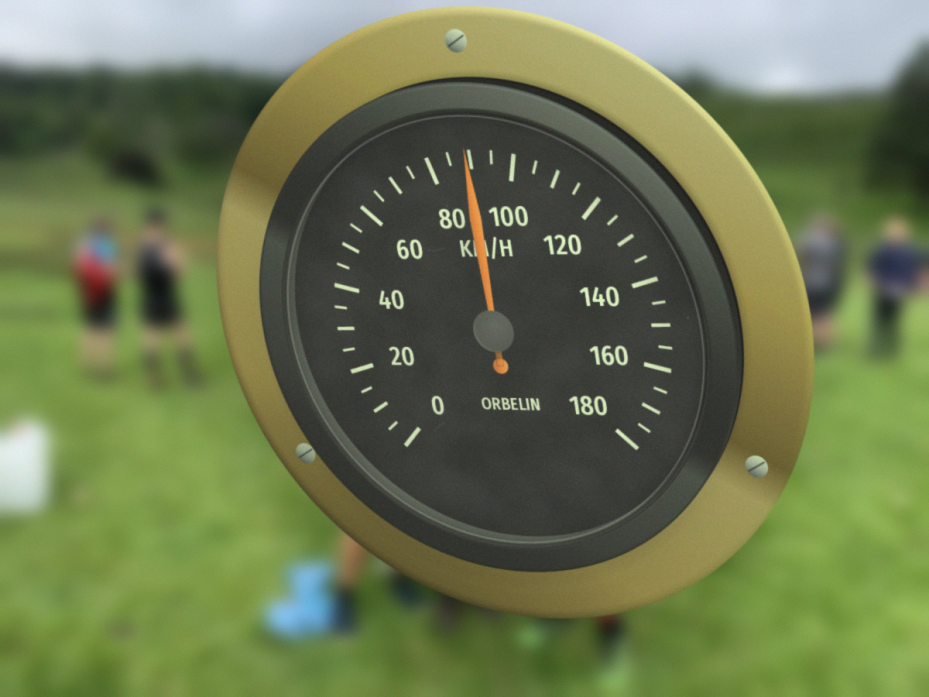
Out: 90 km/h
